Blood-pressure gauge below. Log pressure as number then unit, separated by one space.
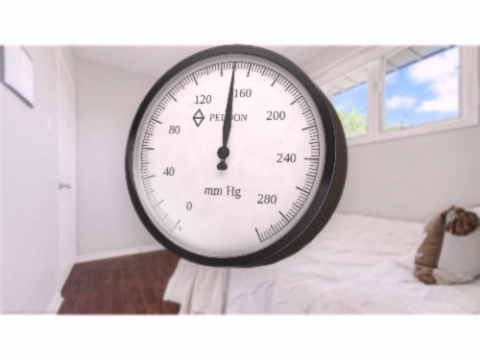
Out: 150 mmHg
